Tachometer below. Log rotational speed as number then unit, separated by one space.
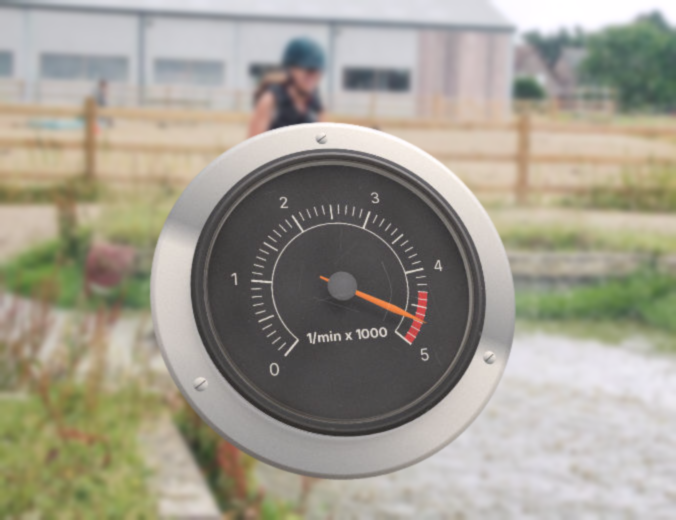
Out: 4700 rpm
